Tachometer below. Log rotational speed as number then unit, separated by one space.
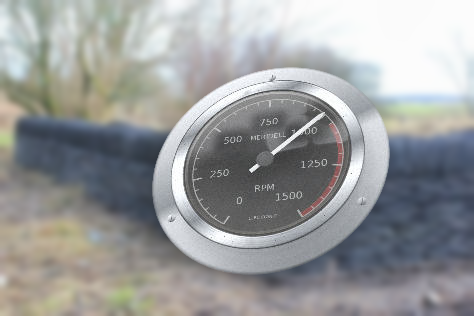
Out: 1000 rpm
